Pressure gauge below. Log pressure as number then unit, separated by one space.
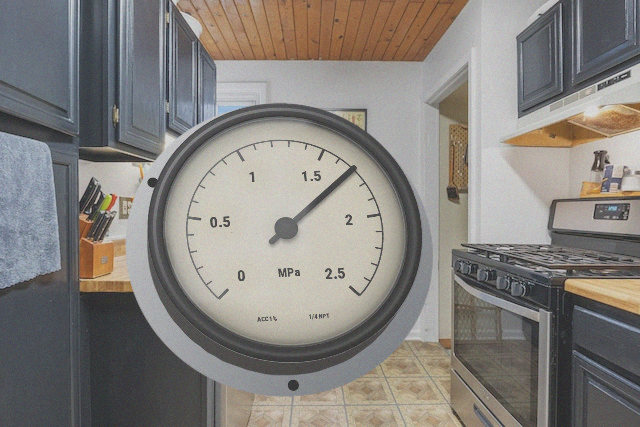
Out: 1.7 MPa
